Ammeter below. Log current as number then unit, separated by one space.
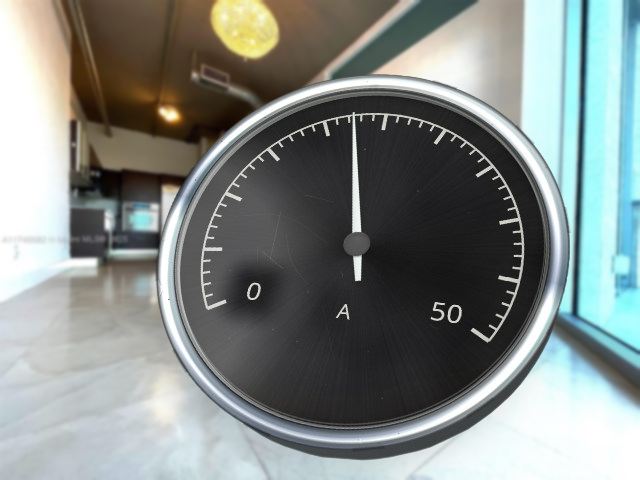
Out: 22.5 A
